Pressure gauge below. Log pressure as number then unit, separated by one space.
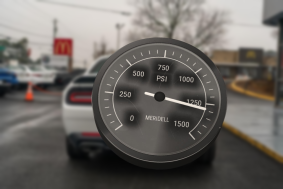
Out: 1300 psi
